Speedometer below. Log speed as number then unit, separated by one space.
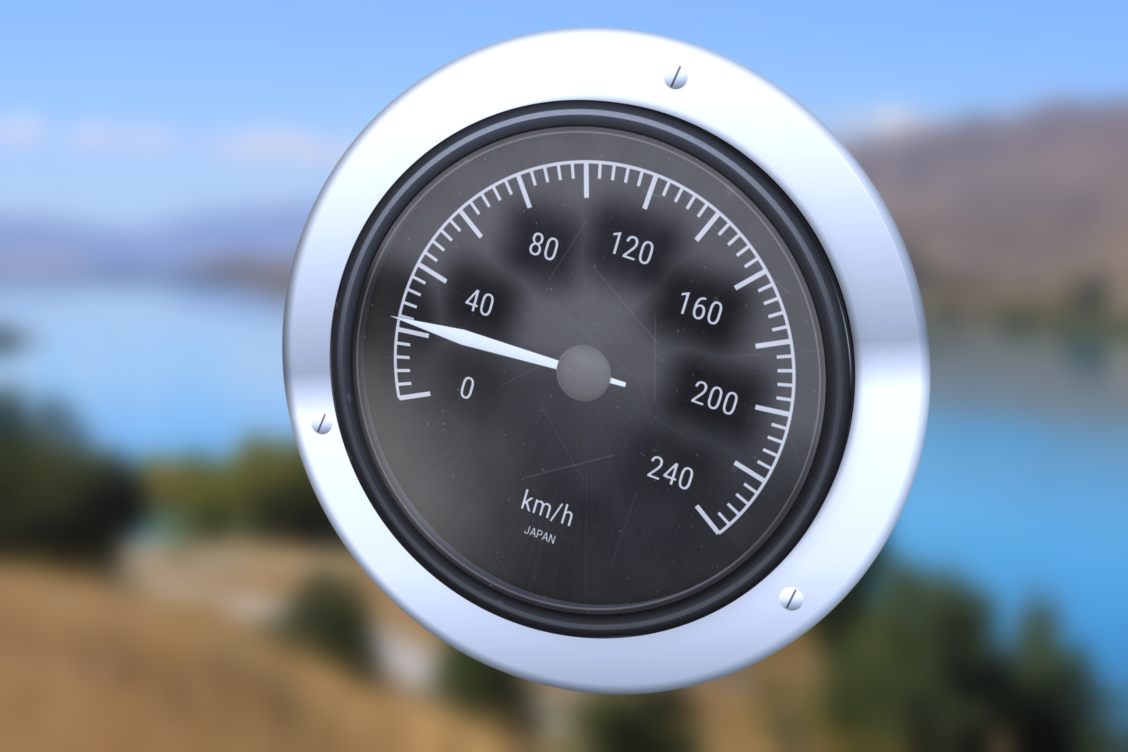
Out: 24 km/h
